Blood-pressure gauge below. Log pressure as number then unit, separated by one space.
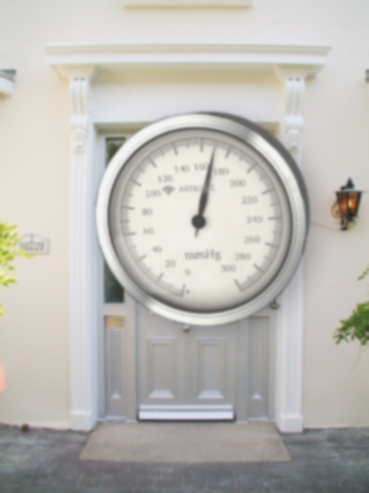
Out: 170 mmHg
